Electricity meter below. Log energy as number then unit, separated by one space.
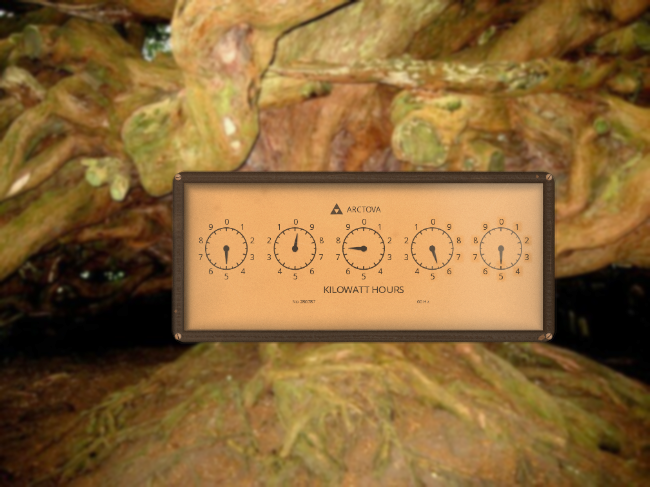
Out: 49755 kWh
